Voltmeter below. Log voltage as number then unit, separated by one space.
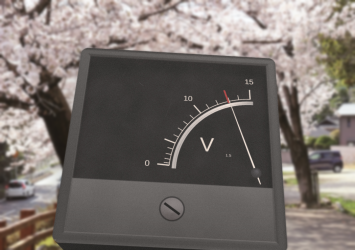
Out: 13 V
